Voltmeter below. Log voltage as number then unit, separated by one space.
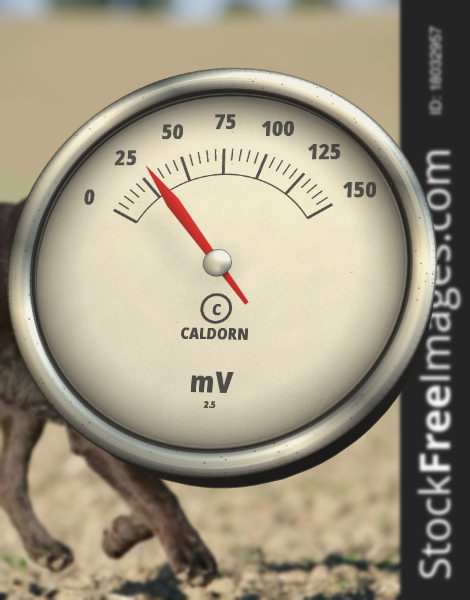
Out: 30 mV
